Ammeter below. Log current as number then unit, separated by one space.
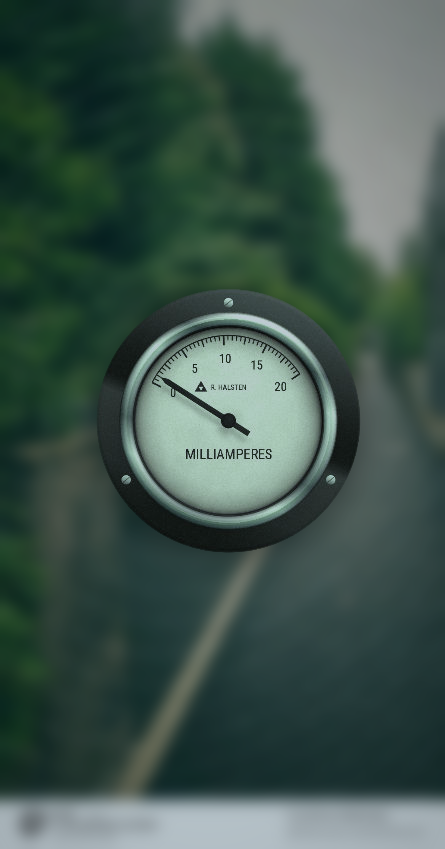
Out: 1 mA
